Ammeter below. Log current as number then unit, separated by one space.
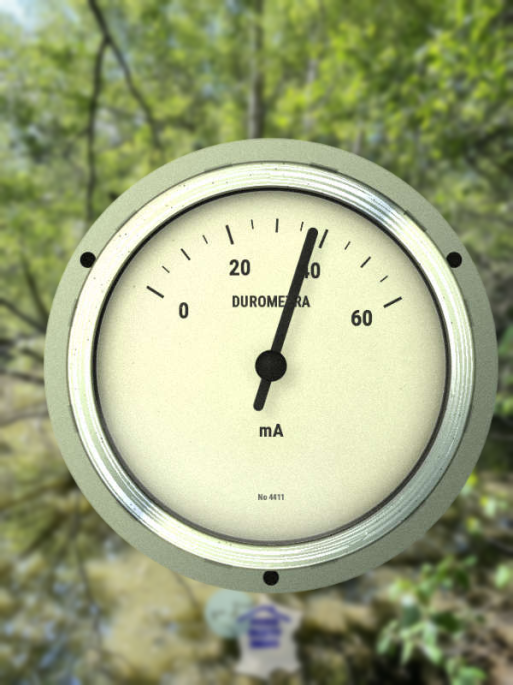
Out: 37.5 mA
